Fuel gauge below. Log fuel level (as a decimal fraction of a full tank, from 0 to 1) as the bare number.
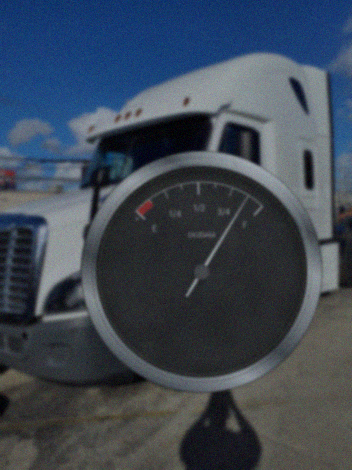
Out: 0.875
